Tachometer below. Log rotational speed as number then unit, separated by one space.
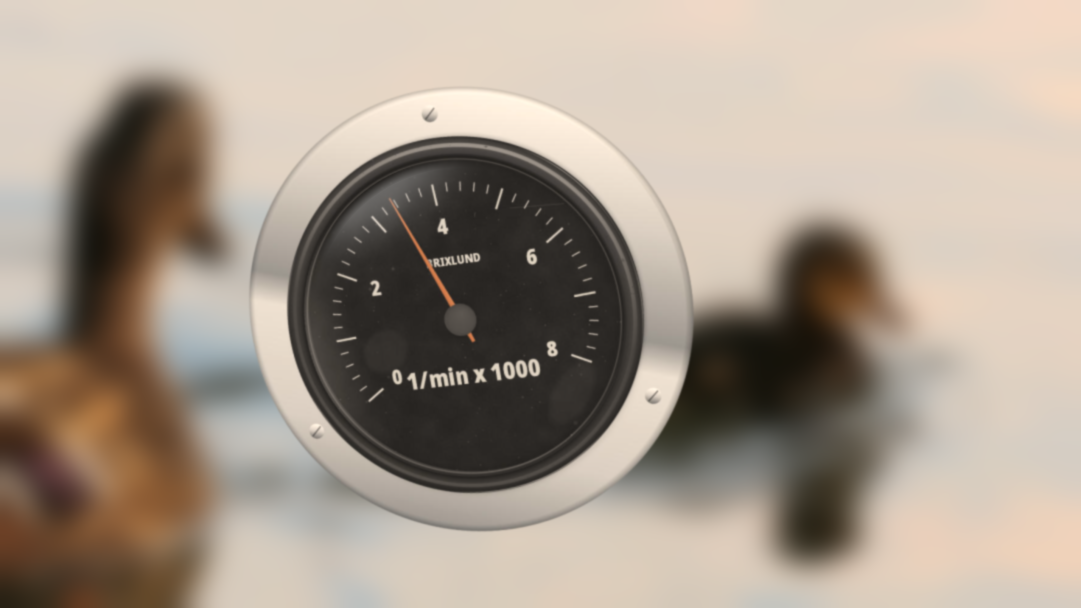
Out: 3400 rpm
